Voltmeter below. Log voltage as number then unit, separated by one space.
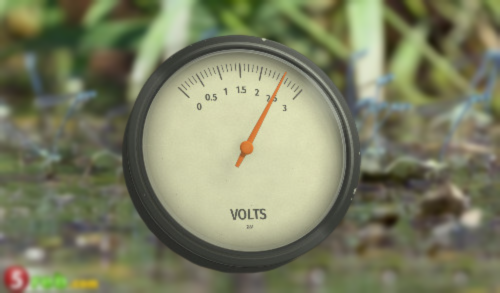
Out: 2.5 V
